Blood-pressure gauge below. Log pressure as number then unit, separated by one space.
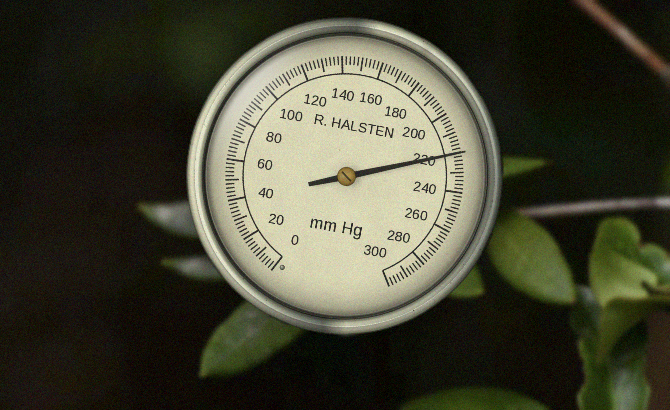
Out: 220 mmHg
